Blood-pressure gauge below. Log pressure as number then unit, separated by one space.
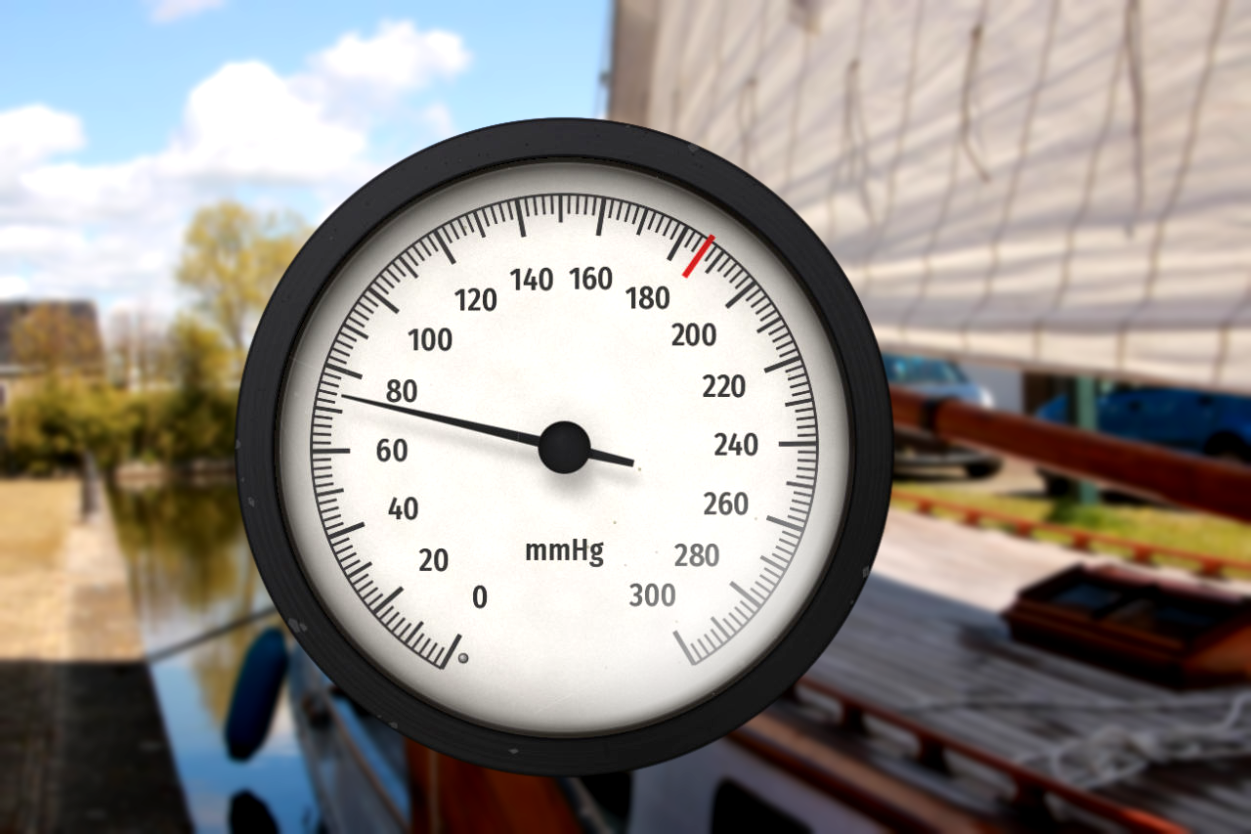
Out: 74 mmHg
